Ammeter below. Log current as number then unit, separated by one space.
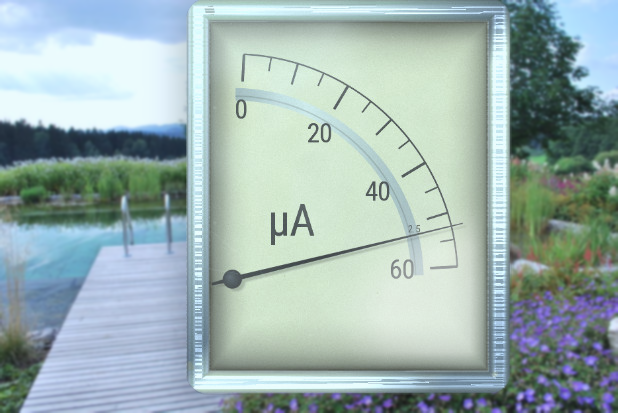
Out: 52.5 µA
